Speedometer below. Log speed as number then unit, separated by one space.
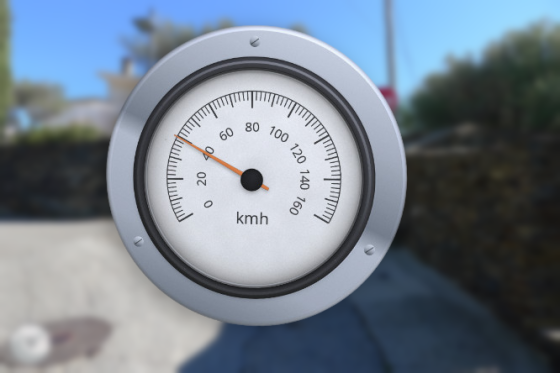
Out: 40 km/h
